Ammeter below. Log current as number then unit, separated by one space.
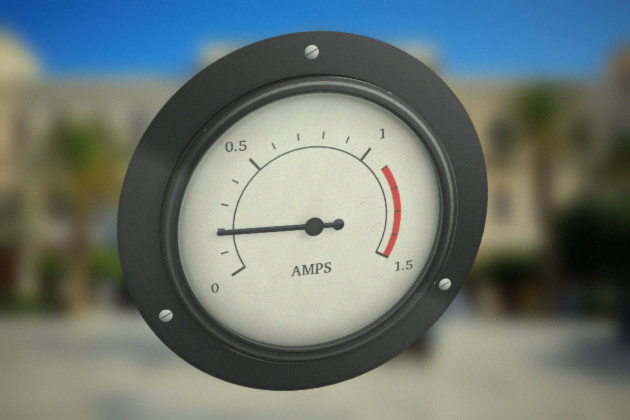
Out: 0.2 A
